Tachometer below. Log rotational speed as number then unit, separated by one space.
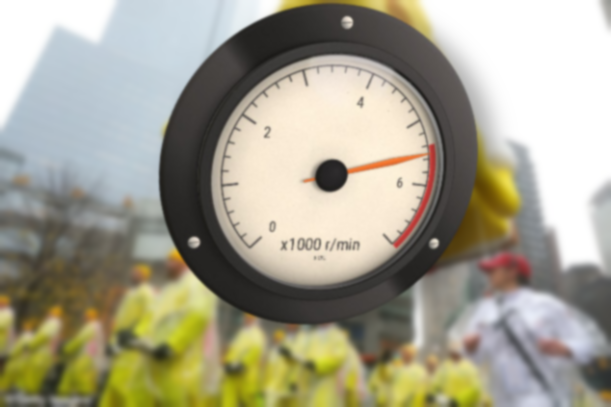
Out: 5500 rpm
